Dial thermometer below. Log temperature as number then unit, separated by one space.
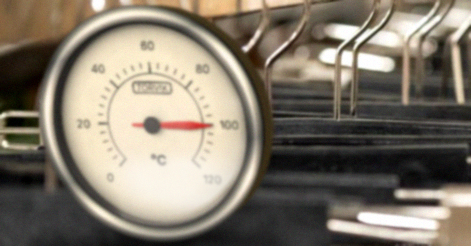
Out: 100 °C
